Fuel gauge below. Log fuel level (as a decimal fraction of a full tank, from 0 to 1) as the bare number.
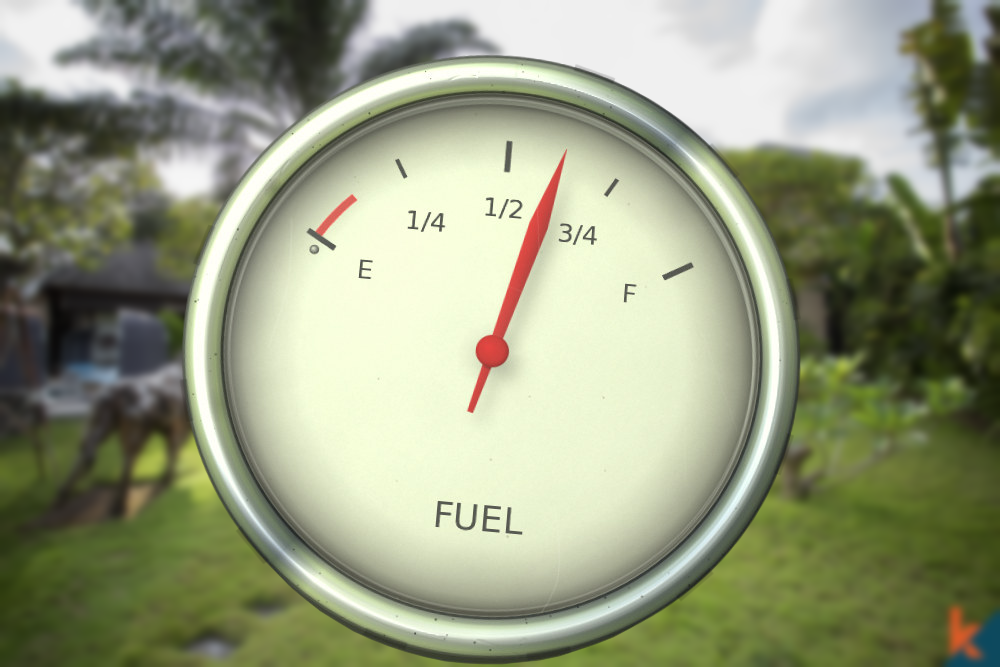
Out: 0.625
